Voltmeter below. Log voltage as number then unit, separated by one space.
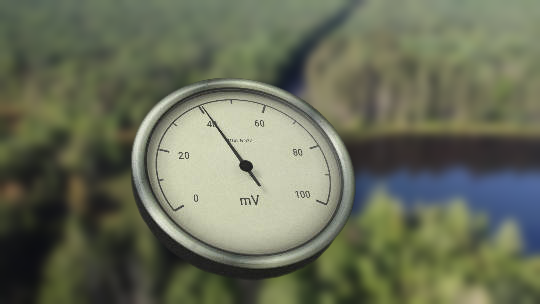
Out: 40 mV
